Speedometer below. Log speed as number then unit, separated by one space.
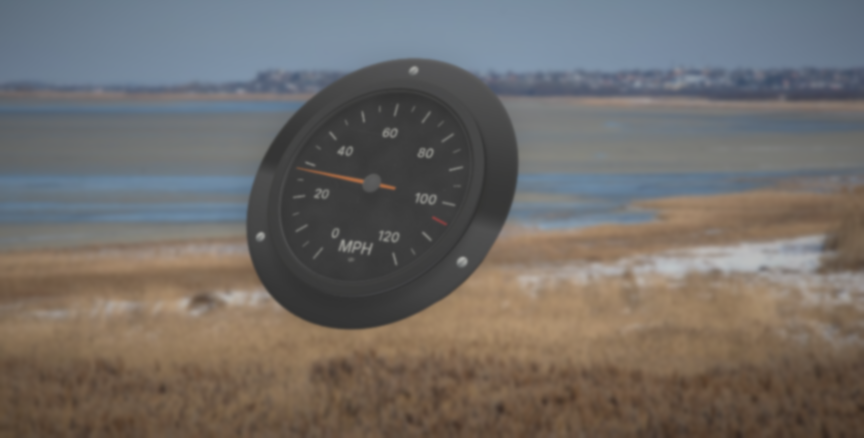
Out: 27.5 mph
